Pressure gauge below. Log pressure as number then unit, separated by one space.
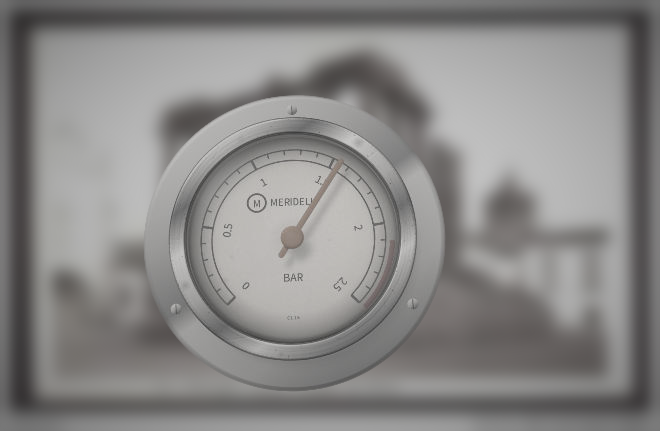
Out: 1.55 bar
